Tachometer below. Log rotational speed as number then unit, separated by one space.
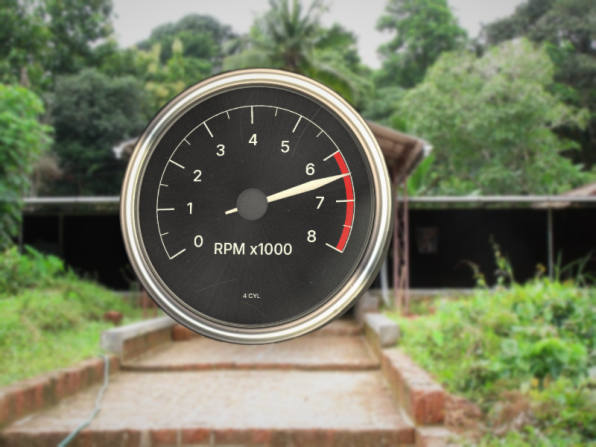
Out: 6500 rpm
